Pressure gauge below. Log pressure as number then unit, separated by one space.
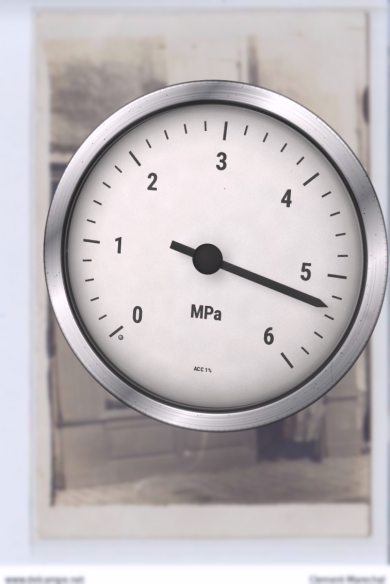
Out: 5.3 MPa
